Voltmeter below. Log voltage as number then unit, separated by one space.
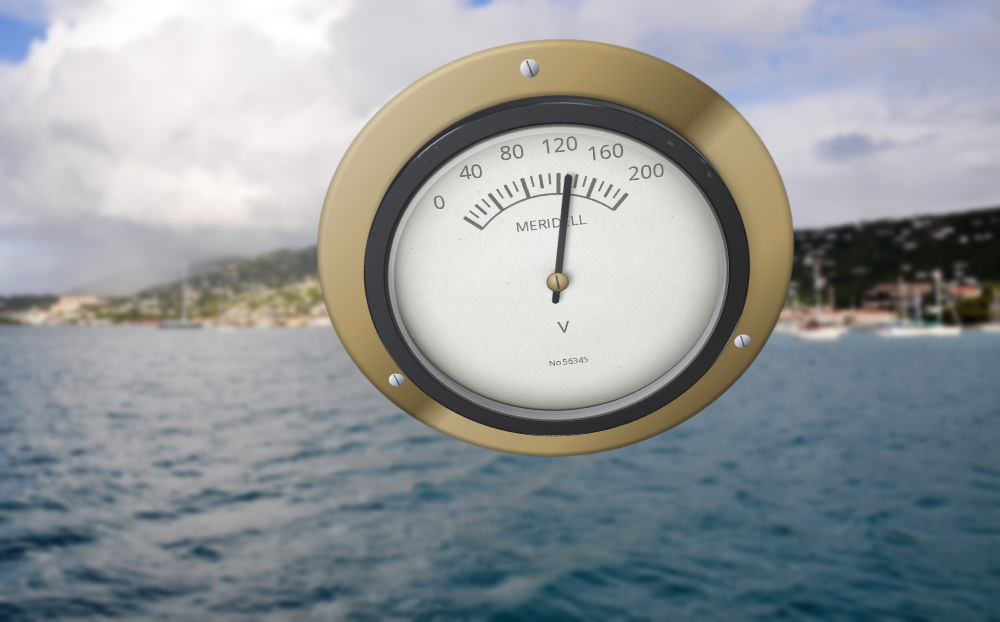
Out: 130 V
